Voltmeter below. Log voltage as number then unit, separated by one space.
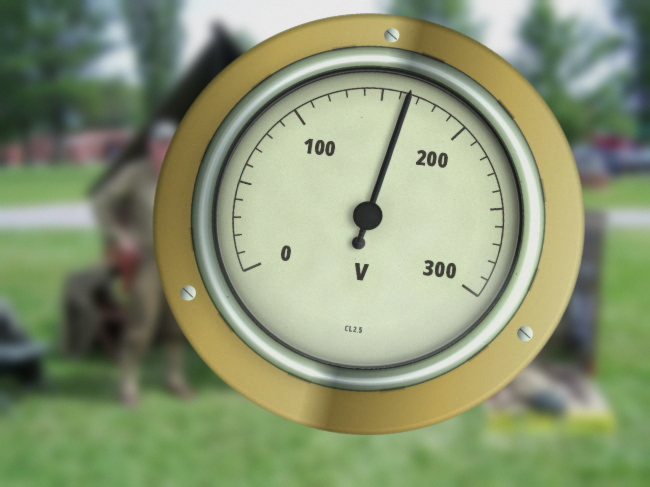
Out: 165 V
